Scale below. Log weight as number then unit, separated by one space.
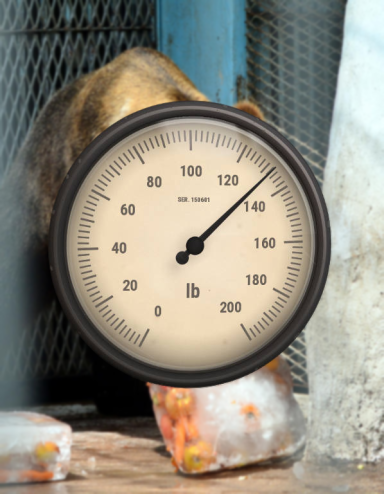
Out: 132 lb
